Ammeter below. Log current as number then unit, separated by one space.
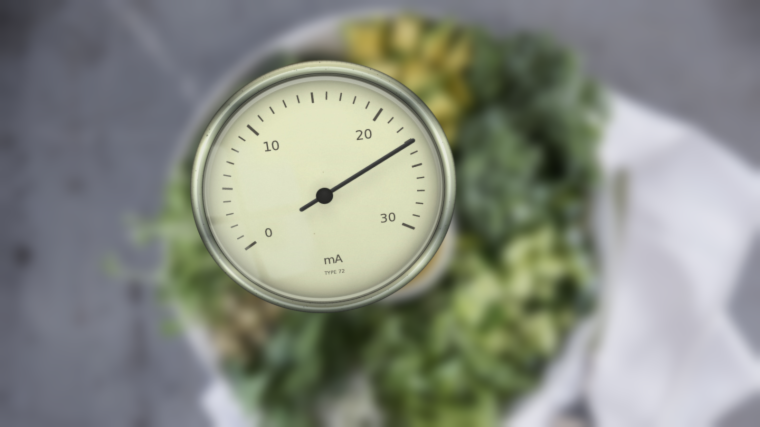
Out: 23 mA
